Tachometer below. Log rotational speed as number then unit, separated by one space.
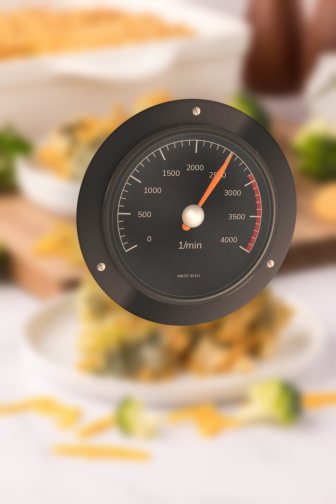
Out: 2500 rpm
